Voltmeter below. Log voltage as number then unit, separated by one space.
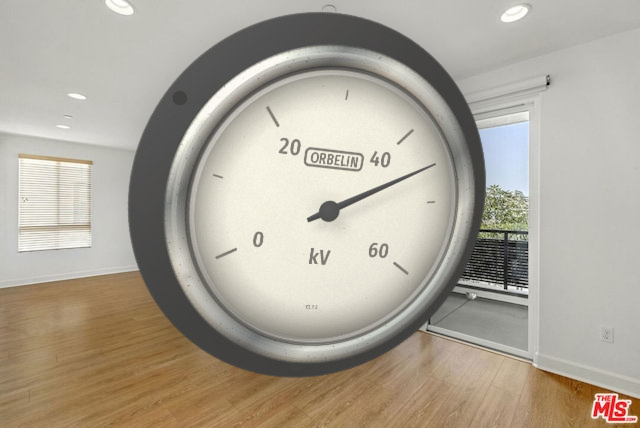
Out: 45 kV
